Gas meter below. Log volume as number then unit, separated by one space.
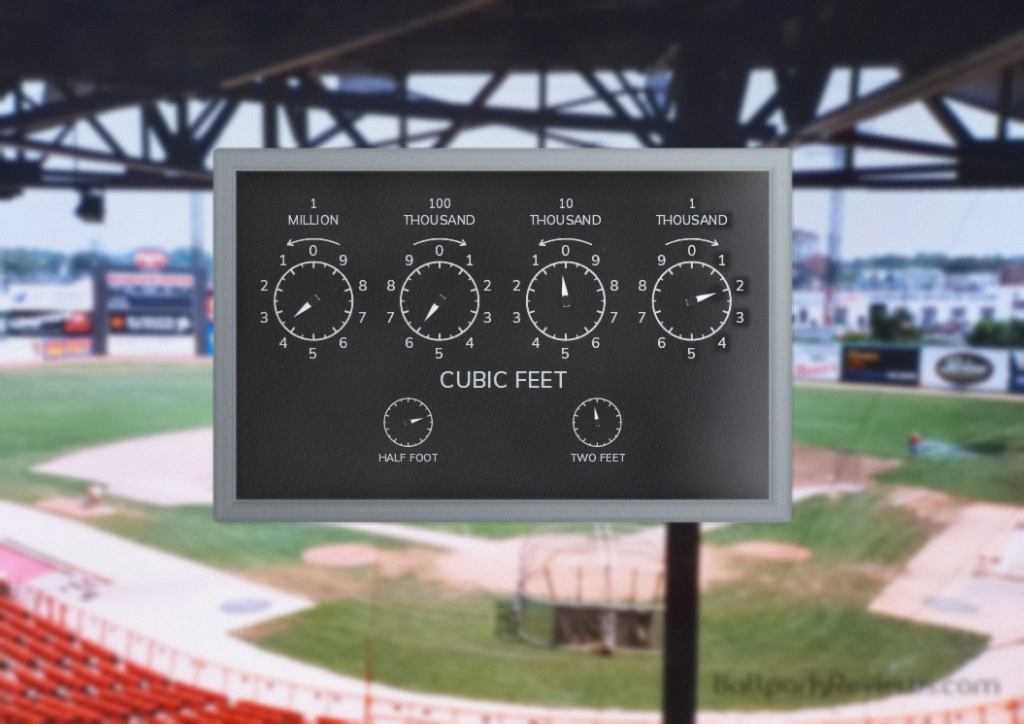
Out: 360200 ft³
